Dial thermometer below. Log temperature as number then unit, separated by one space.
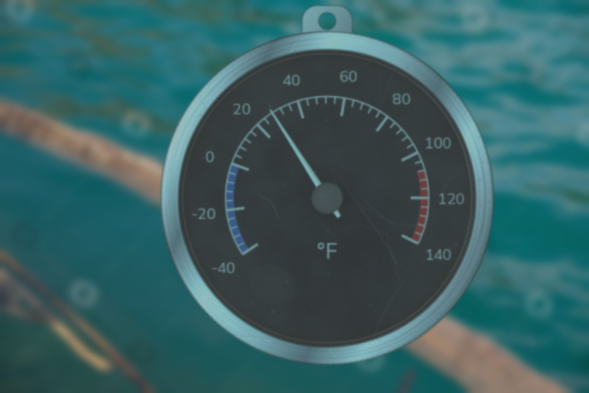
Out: 28 °F
